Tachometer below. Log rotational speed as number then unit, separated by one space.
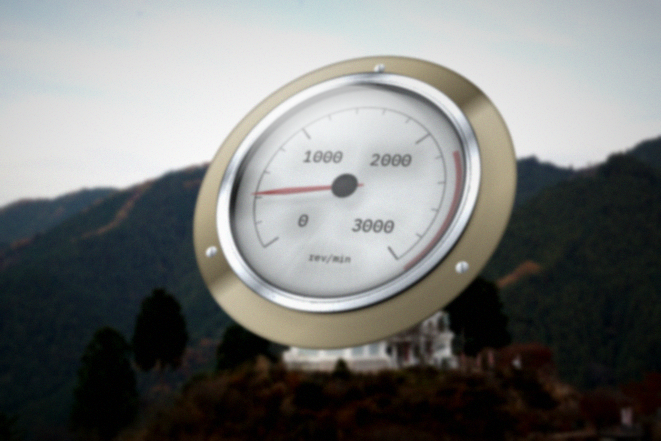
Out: 400 rpm
